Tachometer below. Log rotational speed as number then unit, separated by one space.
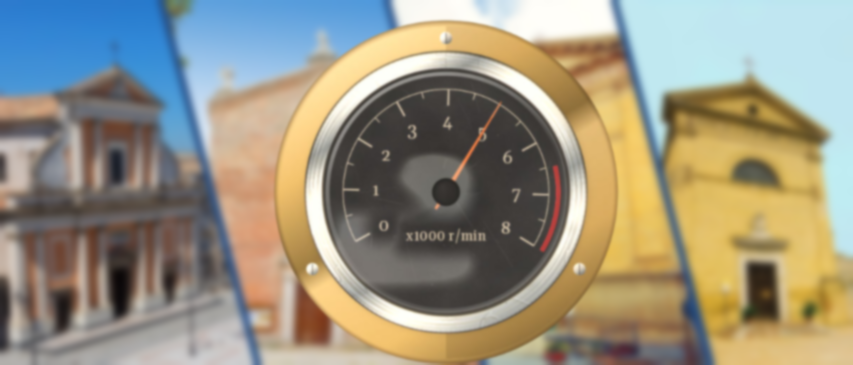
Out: 5000 rpm
